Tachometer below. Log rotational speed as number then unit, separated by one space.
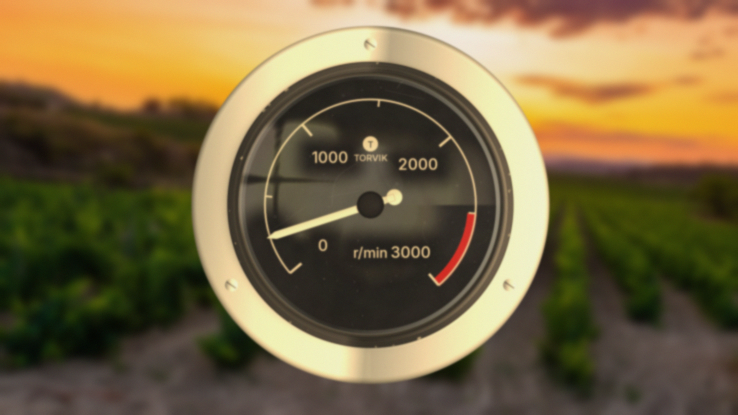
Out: 250 rpm
